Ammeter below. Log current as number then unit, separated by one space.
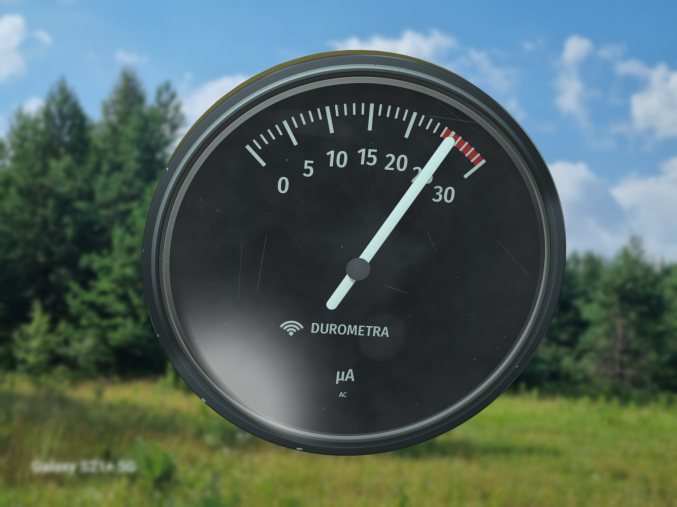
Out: 25 µA
